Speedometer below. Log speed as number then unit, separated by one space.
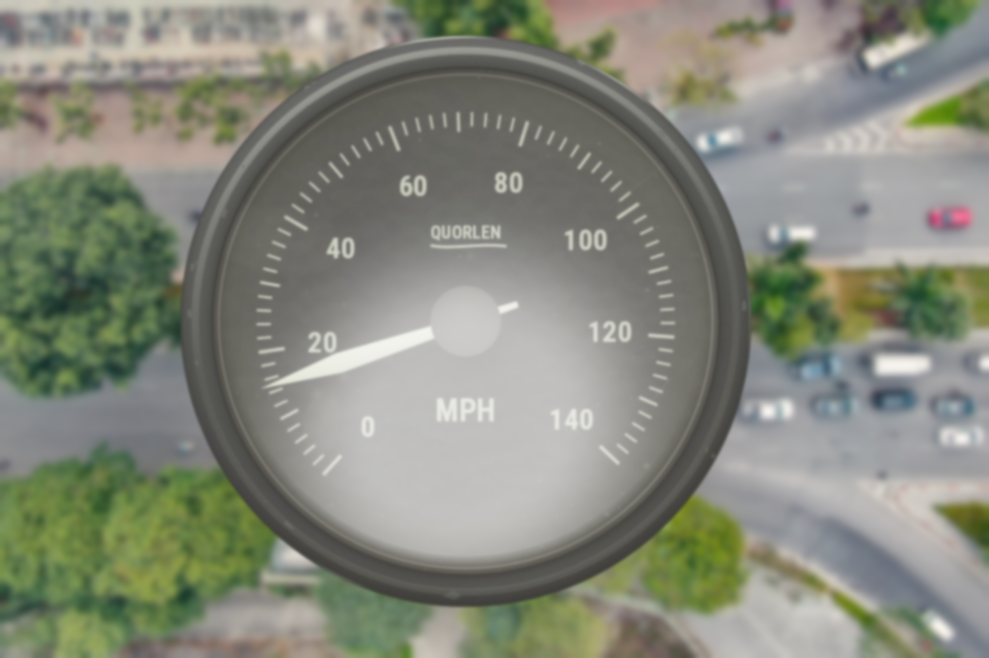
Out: 15 mph
